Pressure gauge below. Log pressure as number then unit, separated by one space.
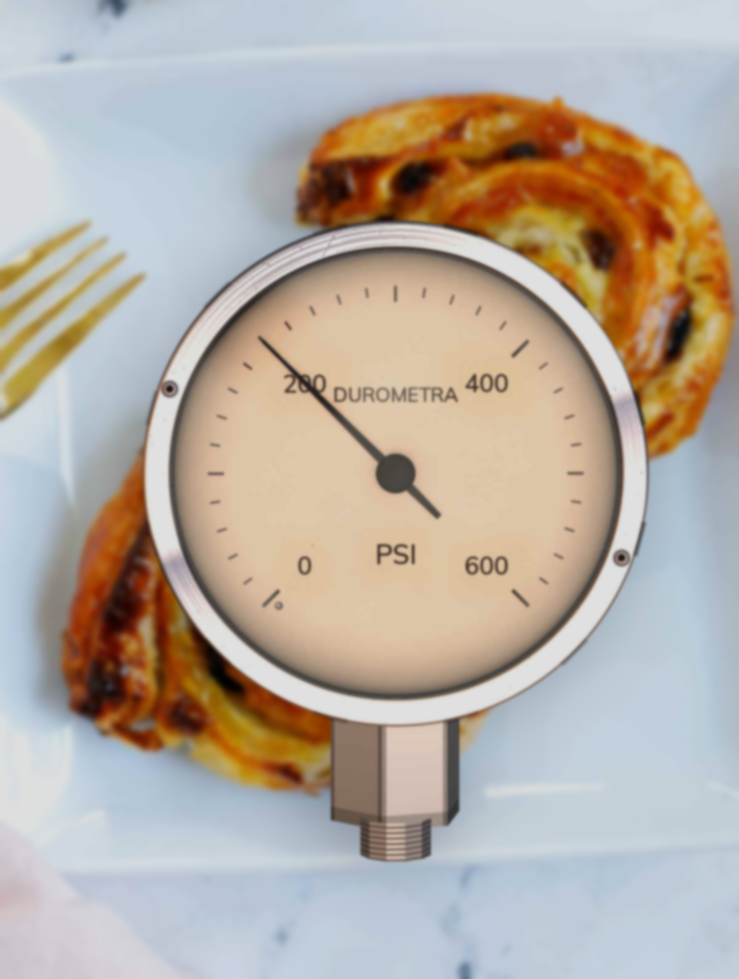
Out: 200 psi
